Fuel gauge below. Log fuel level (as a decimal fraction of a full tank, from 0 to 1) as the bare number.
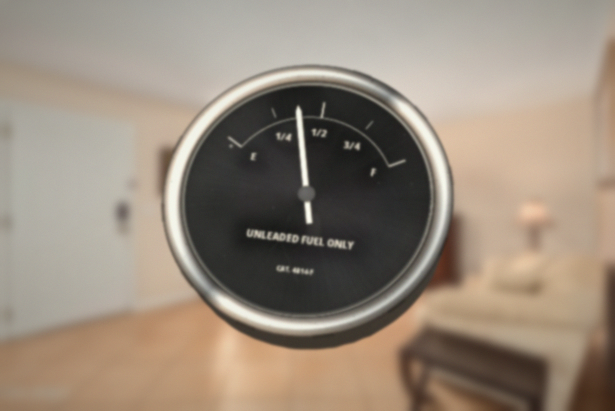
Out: 0.375
